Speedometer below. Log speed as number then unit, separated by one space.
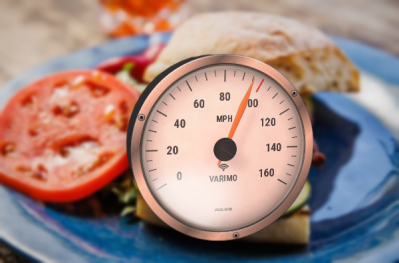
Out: 95 mph
